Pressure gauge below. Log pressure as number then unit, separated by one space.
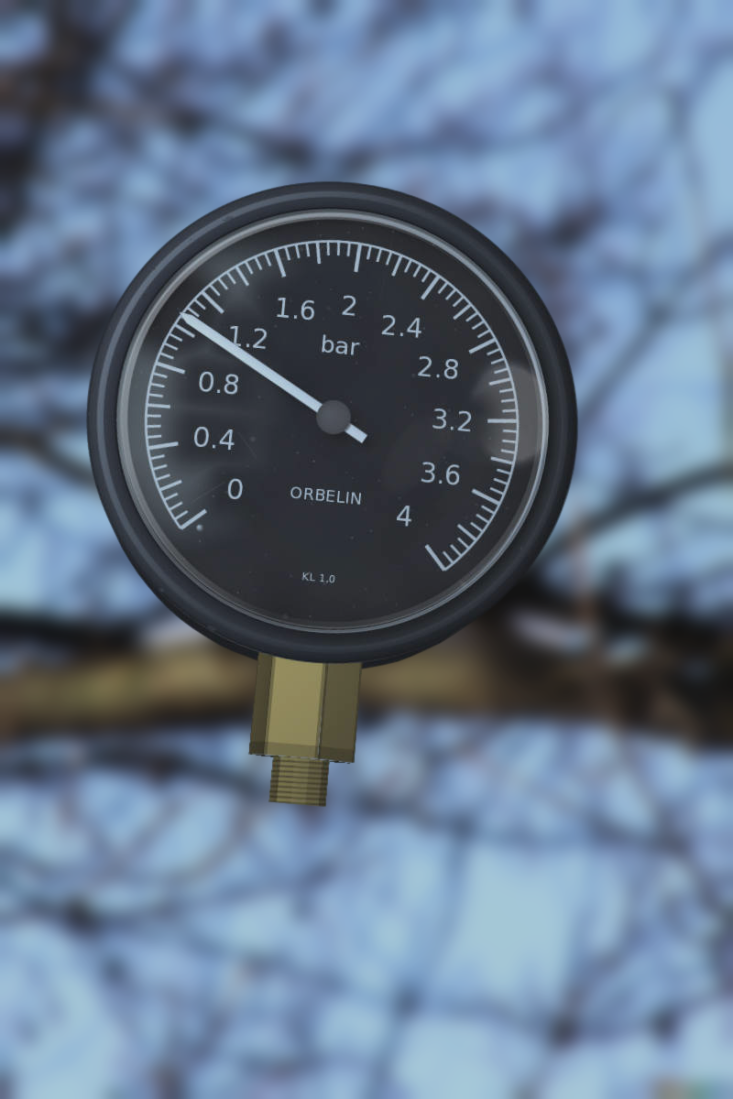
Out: 1.05 bar
